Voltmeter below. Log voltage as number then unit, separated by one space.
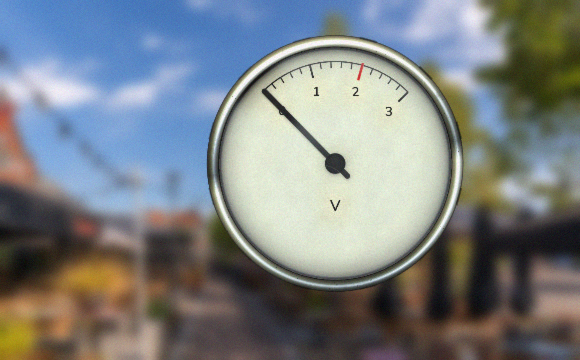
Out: 0 V
